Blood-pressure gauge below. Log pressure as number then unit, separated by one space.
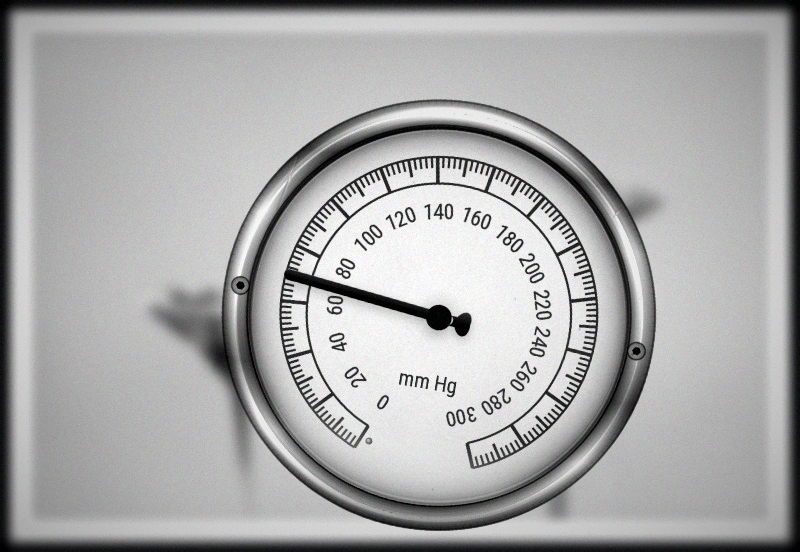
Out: 70 mmHg
